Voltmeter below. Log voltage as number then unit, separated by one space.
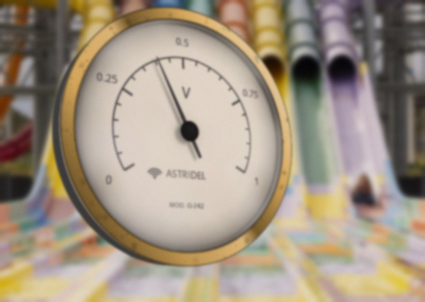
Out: 0.4 V
